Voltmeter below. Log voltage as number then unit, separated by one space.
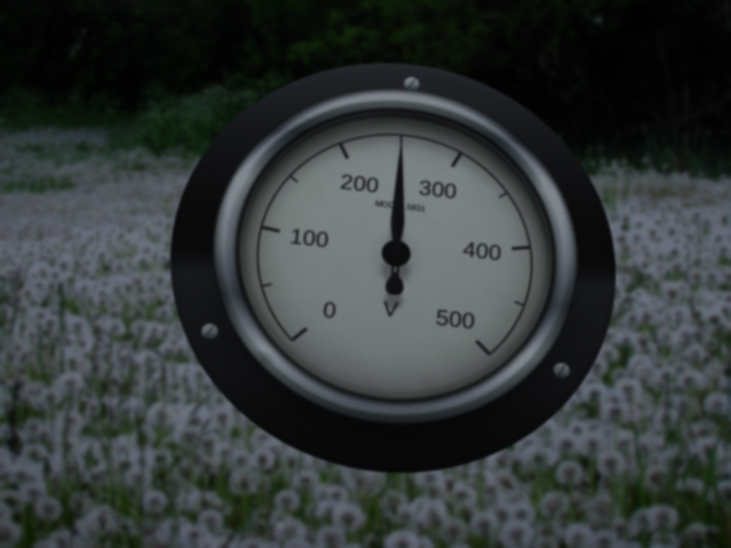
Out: 250 V
